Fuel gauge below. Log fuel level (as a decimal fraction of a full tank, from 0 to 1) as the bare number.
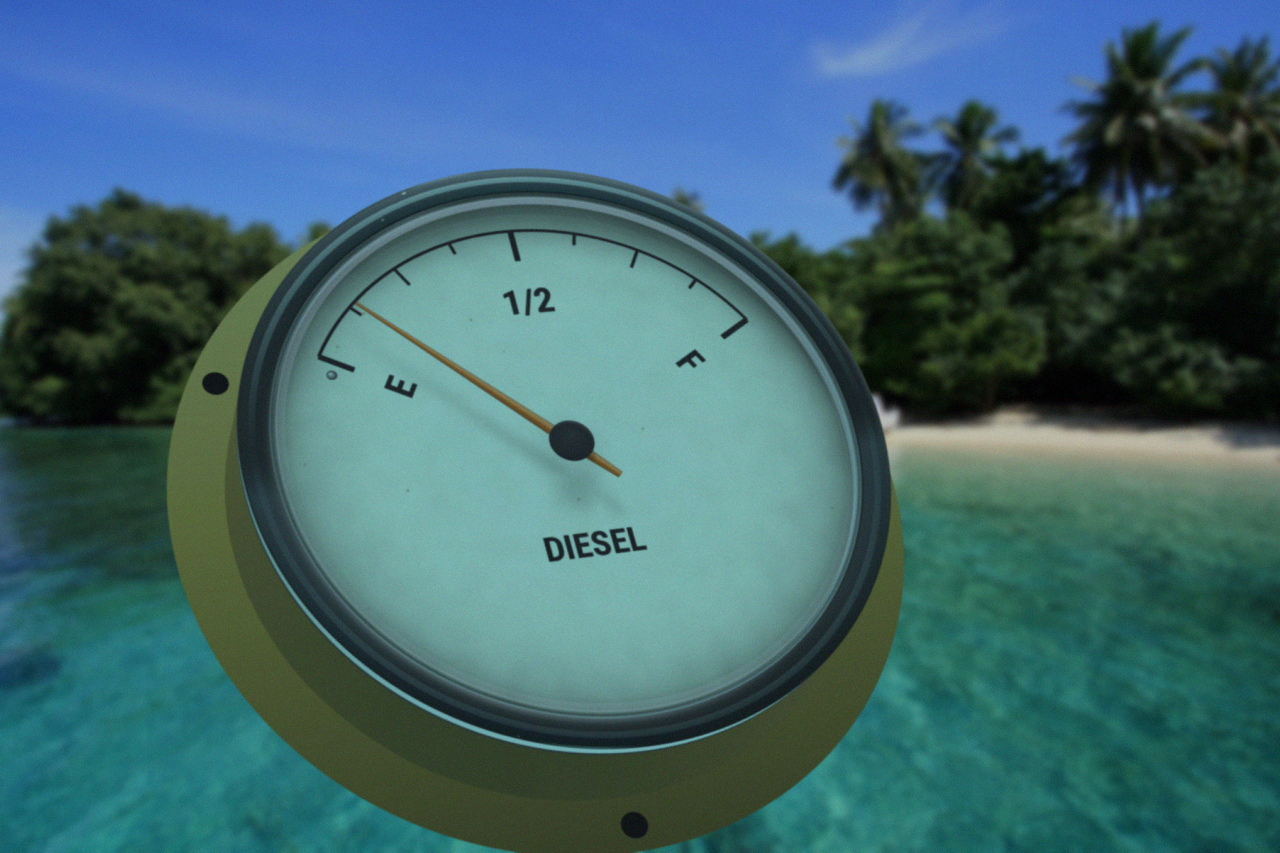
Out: 0.125
